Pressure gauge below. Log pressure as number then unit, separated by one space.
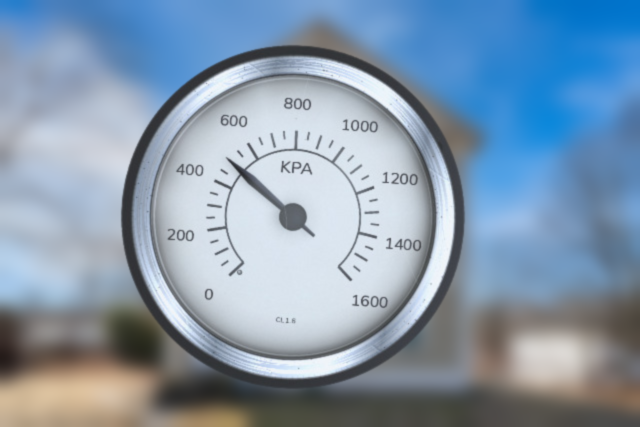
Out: 500 kPa
